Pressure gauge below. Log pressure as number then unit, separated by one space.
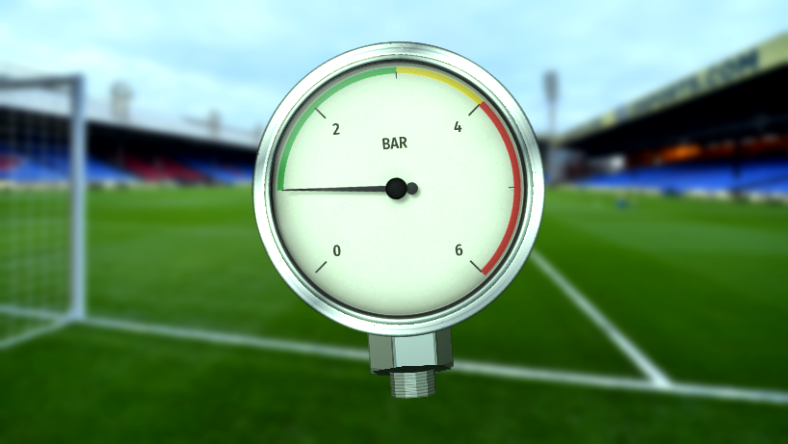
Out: 1 bar
